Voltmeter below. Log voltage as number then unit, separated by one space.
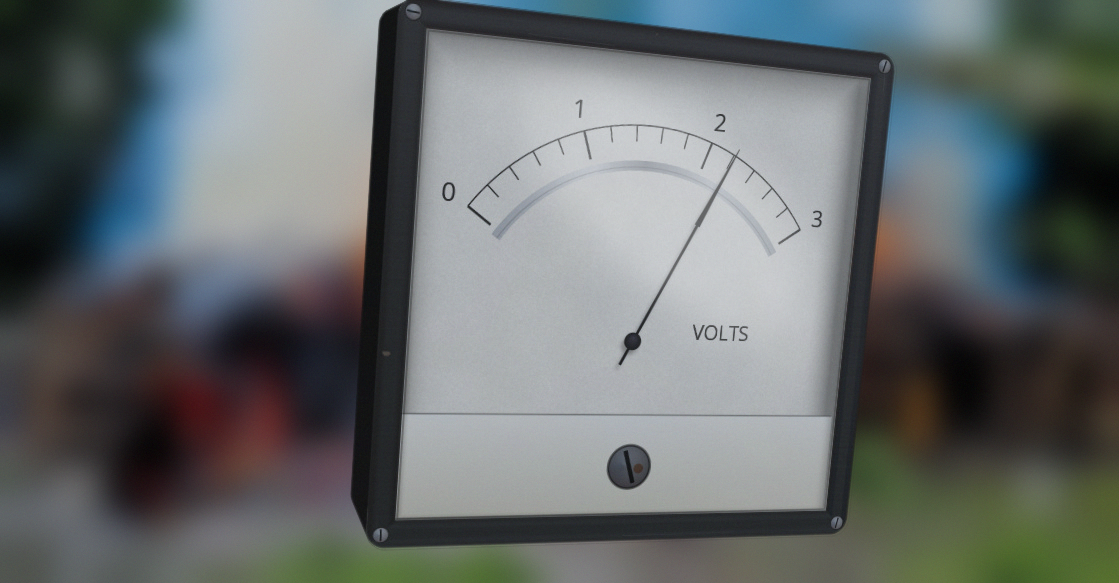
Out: 2.2 V
